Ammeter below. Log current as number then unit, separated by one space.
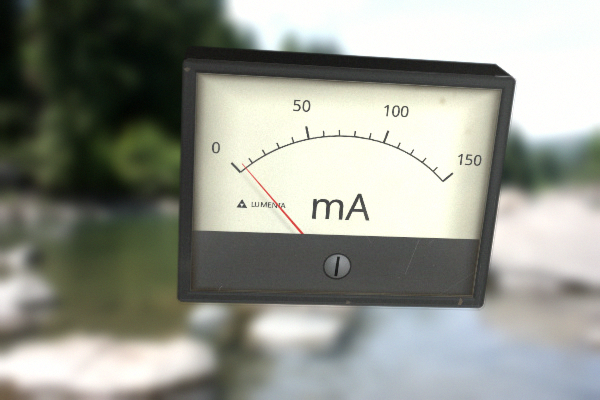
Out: 5 mA
